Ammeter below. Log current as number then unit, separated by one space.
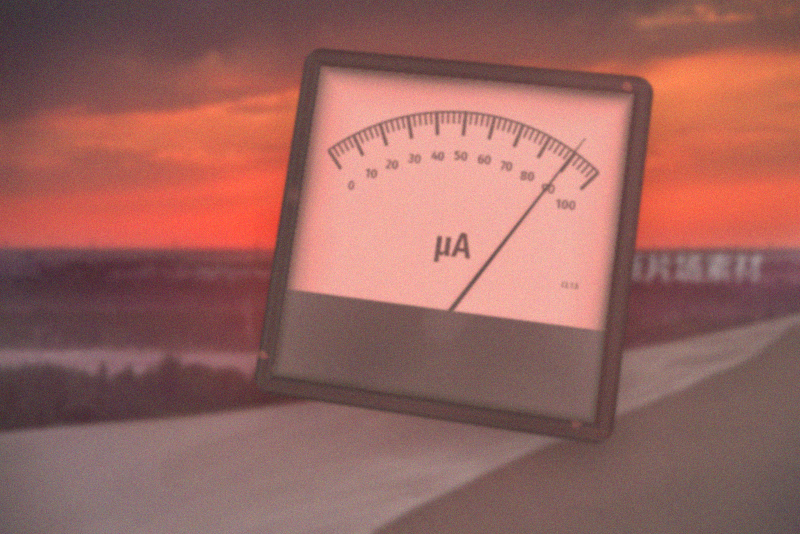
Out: 90 µA
